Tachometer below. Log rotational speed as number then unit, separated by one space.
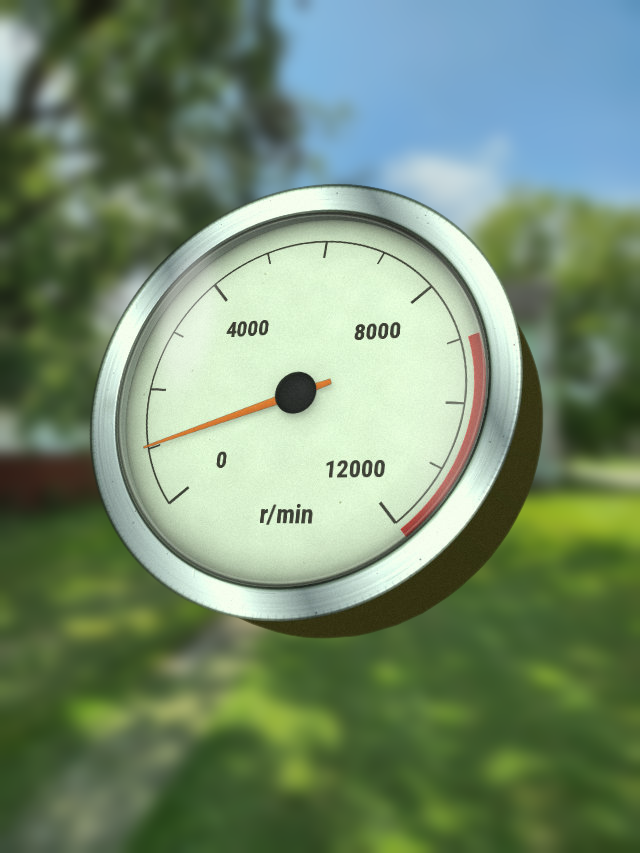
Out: 1000 rpm
